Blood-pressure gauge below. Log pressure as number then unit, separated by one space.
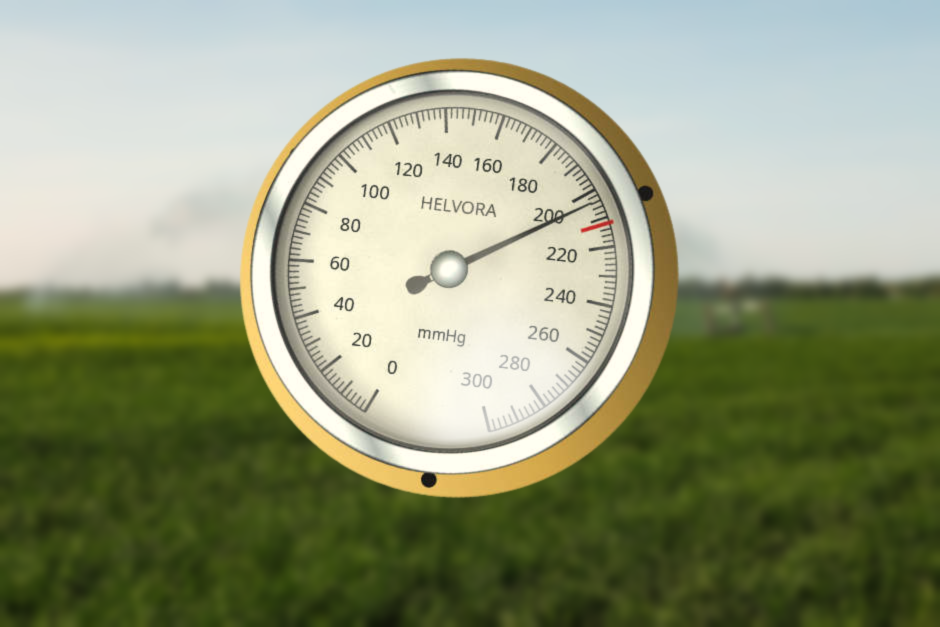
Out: 204 mmHg
